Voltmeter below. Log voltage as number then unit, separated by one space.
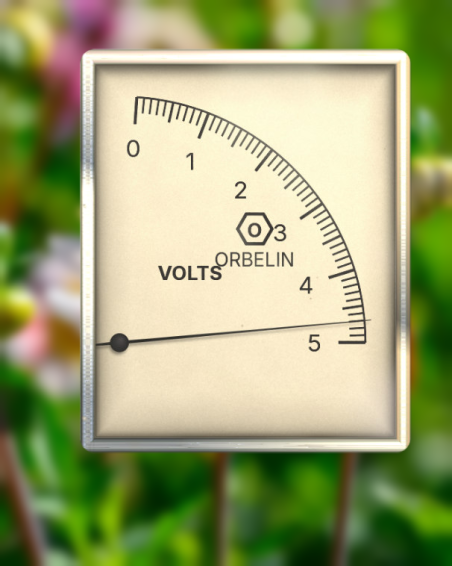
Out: 4.7 V
